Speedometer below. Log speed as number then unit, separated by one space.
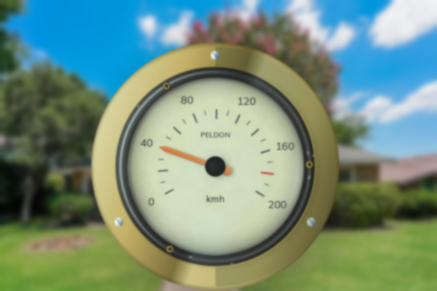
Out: 40 km/h
